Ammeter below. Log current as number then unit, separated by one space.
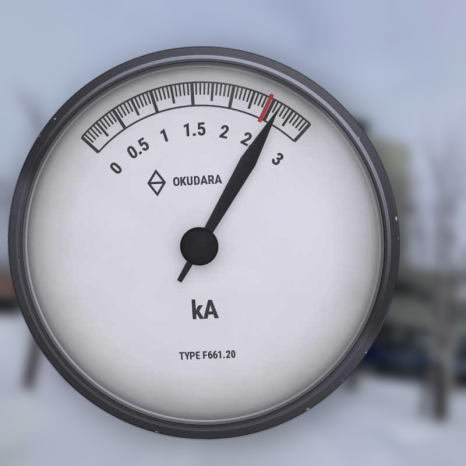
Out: 2.6 kA
